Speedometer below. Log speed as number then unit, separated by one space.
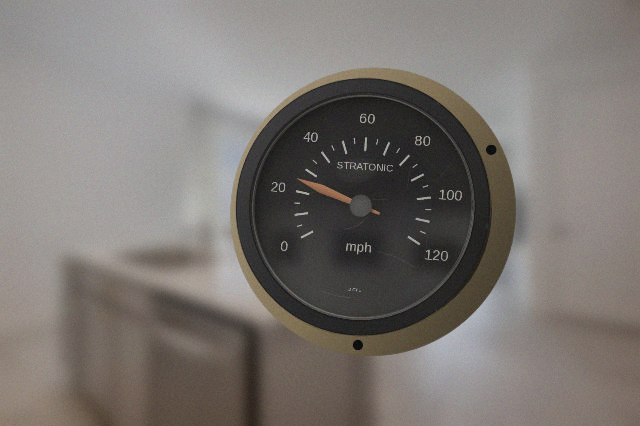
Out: 25 mph
